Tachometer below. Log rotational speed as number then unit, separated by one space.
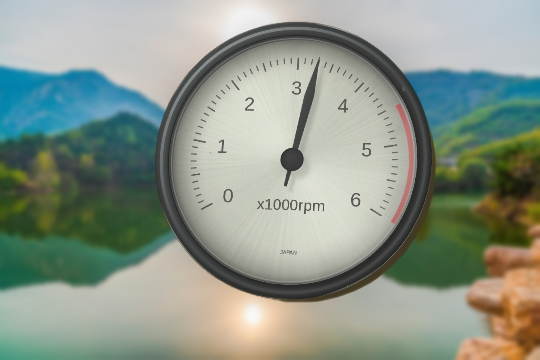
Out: 3300 rpm
